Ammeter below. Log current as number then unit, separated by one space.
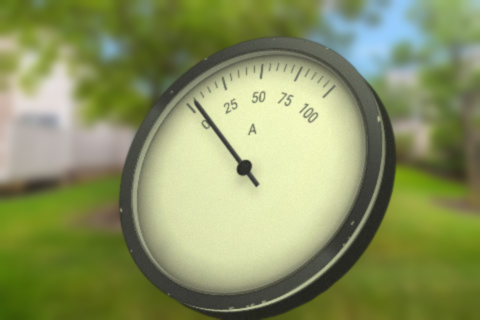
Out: 5 A
